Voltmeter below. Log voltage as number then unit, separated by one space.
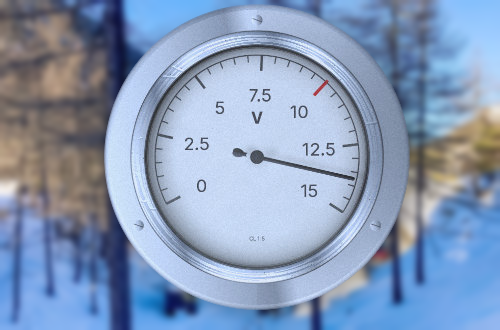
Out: 13.75 V
